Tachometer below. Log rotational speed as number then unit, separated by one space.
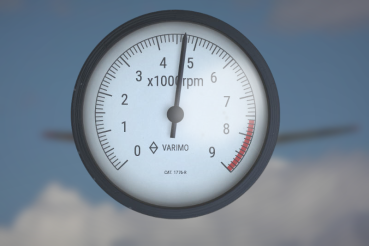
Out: 4700 rpm
